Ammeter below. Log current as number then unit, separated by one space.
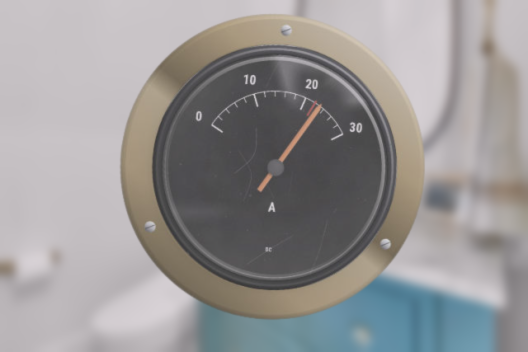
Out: 23 A
